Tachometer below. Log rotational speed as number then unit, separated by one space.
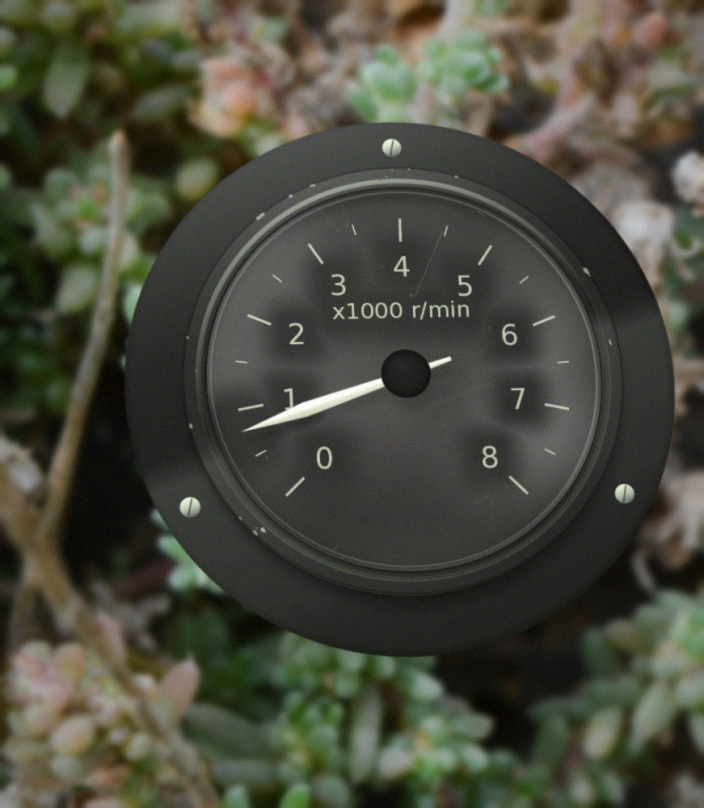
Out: 750 rpm
